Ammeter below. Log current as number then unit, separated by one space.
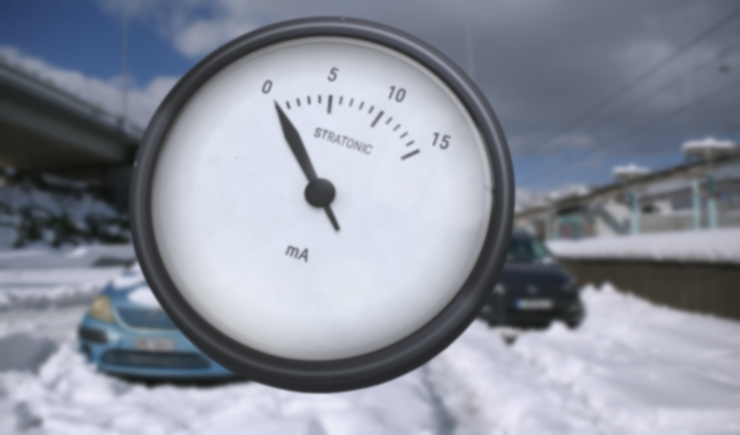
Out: 0 mA
